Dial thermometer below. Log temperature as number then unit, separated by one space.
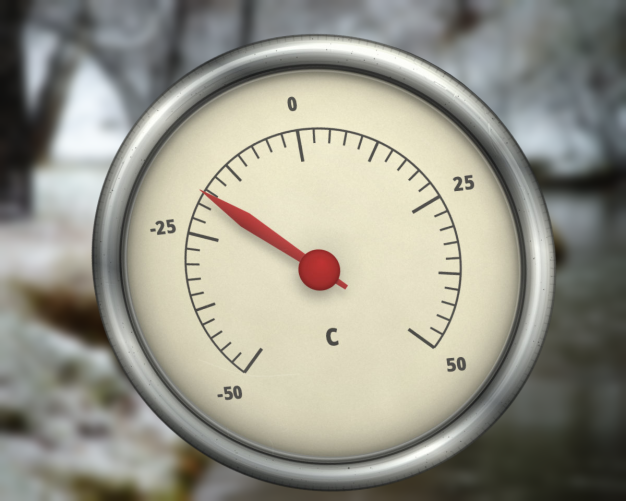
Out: -17.5 °C
